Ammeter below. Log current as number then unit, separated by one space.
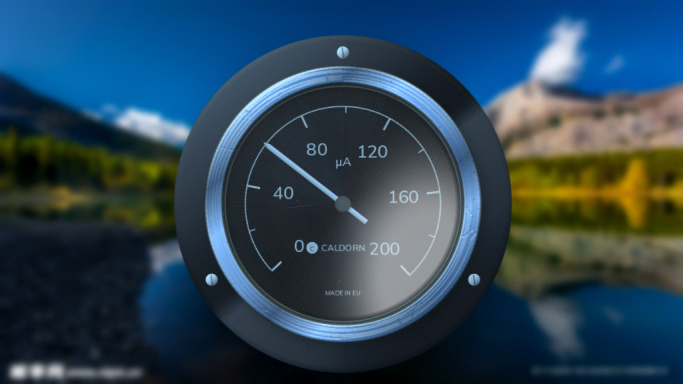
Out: 60 µA
